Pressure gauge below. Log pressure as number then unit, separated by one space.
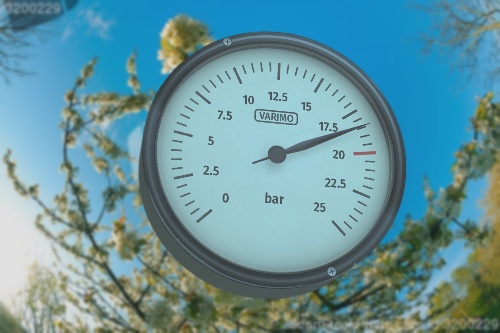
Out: 18.5 bar
